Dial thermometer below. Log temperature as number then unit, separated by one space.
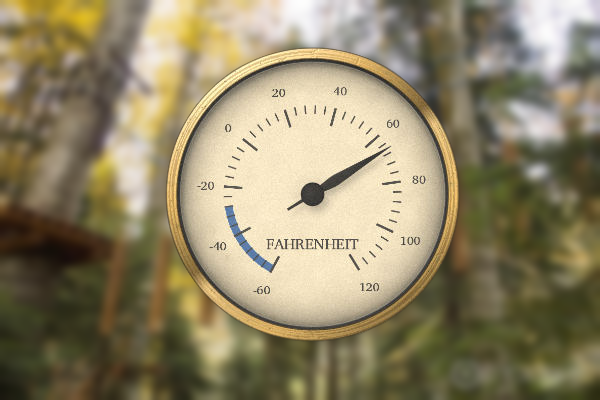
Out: 66 °F
